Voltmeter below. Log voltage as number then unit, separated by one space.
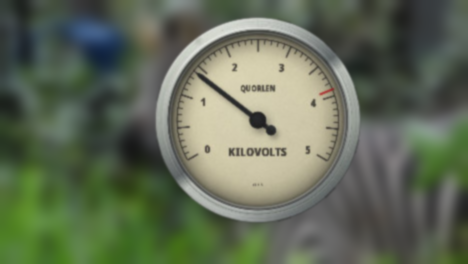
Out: 1.4 kV
